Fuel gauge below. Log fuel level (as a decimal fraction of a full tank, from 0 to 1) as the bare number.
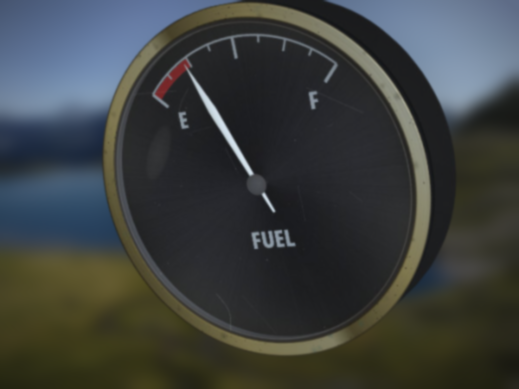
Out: 0.25
